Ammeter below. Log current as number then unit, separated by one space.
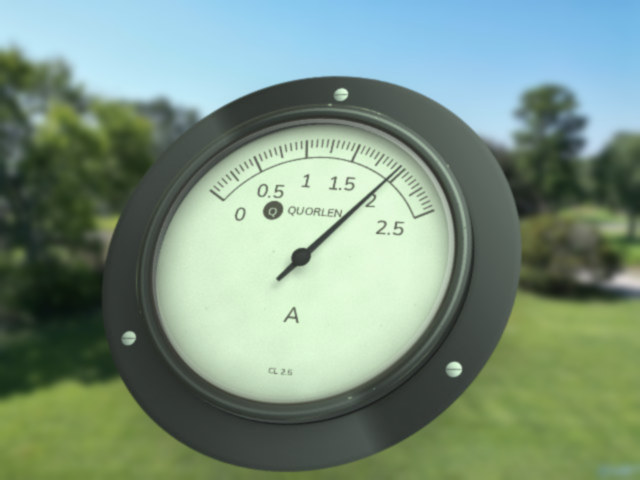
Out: 2 A
